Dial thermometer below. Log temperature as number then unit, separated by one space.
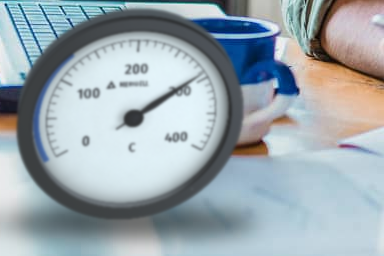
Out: 290 °C
